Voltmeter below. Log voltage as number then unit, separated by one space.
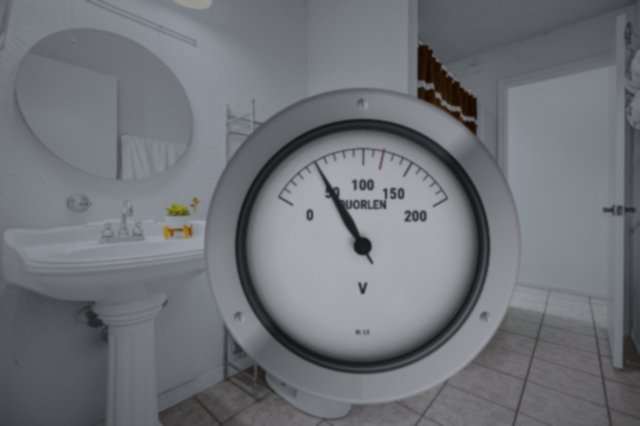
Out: 50 V
